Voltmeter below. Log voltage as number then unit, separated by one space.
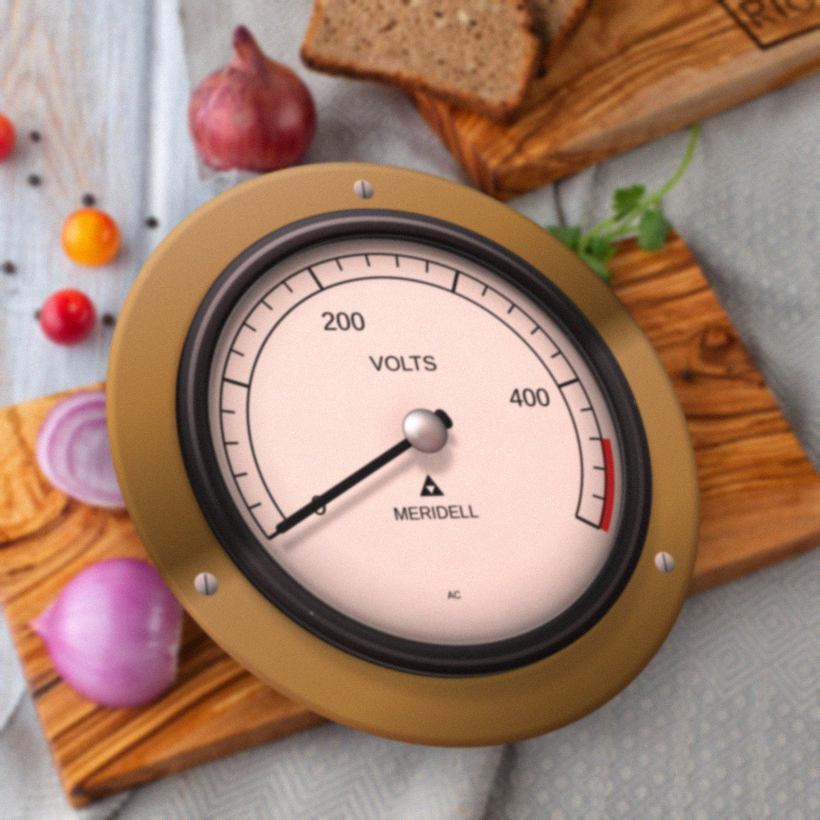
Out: 0 V
